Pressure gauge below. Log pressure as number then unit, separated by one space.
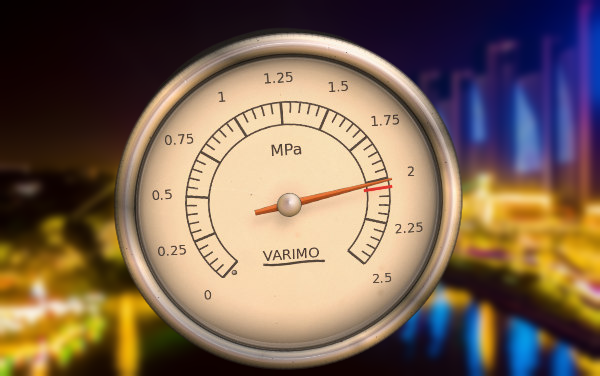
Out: 2 MPa
